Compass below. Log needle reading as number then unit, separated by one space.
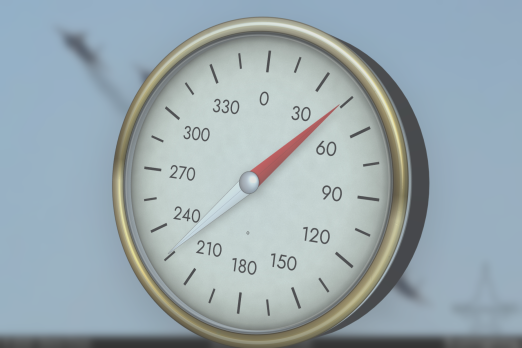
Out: 45 °
